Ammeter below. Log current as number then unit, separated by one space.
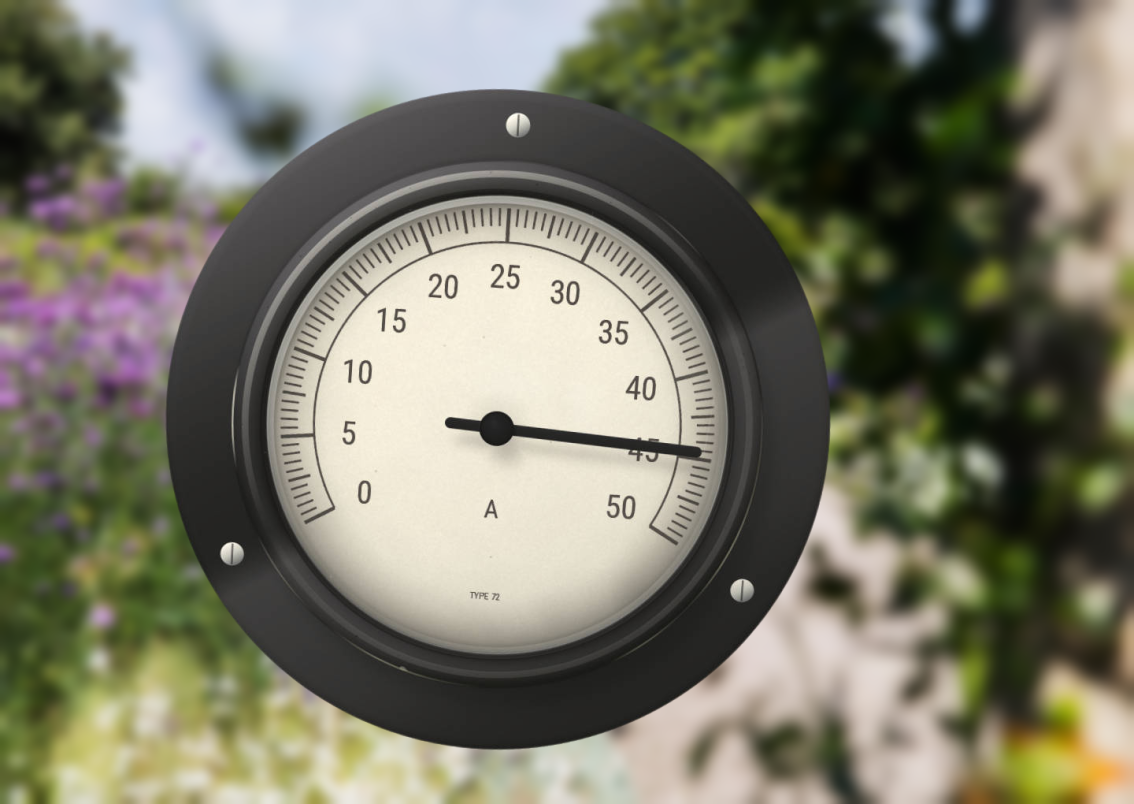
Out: 44.5 A
